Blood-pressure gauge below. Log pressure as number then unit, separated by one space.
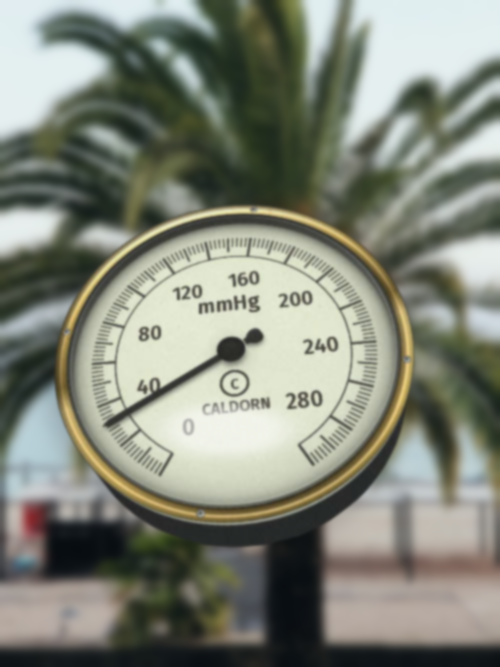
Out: 30 mmHg
